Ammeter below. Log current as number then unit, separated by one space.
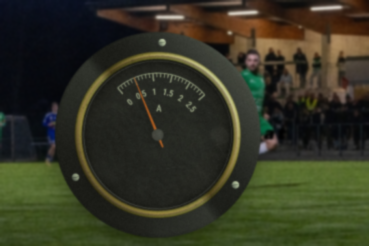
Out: 0.5 A
